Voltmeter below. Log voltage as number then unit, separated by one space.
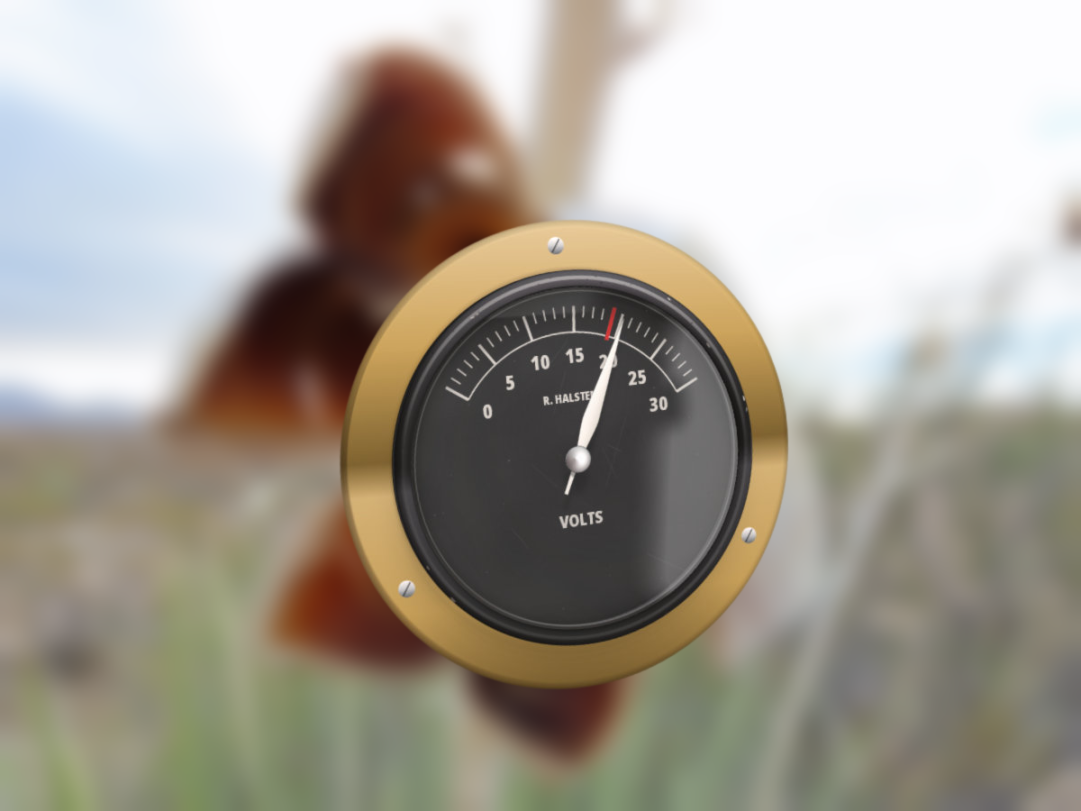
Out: 20 V
